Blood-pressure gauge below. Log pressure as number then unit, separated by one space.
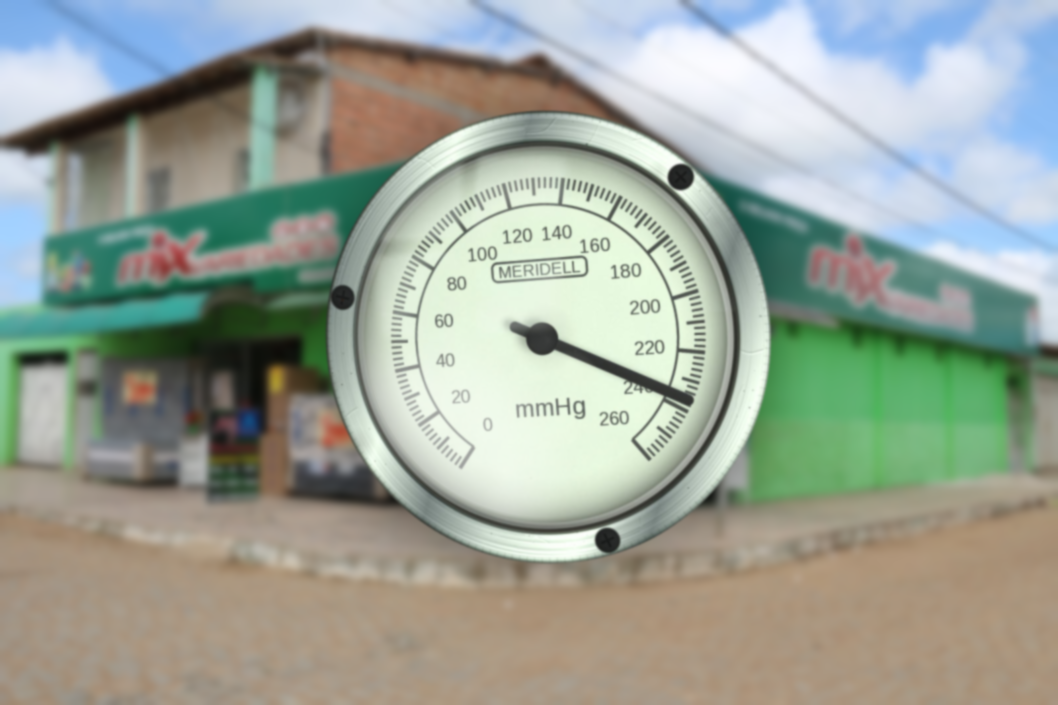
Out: 236 mmHg
